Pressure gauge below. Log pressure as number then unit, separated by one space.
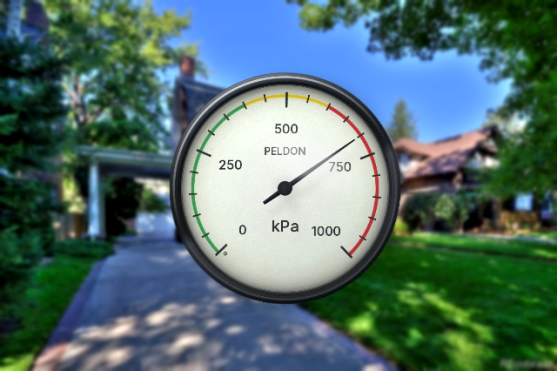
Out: 700 kPa
